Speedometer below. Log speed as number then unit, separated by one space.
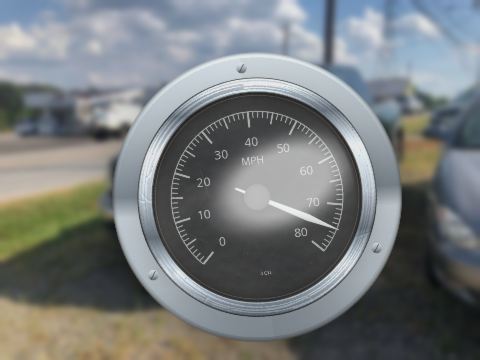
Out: 75 mph
